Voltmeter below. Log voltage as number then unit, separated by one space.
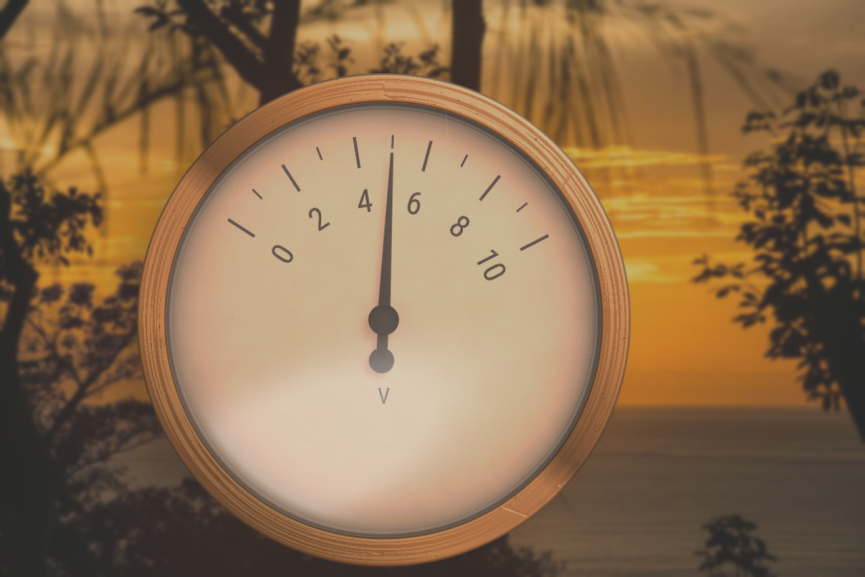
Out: 5 V
